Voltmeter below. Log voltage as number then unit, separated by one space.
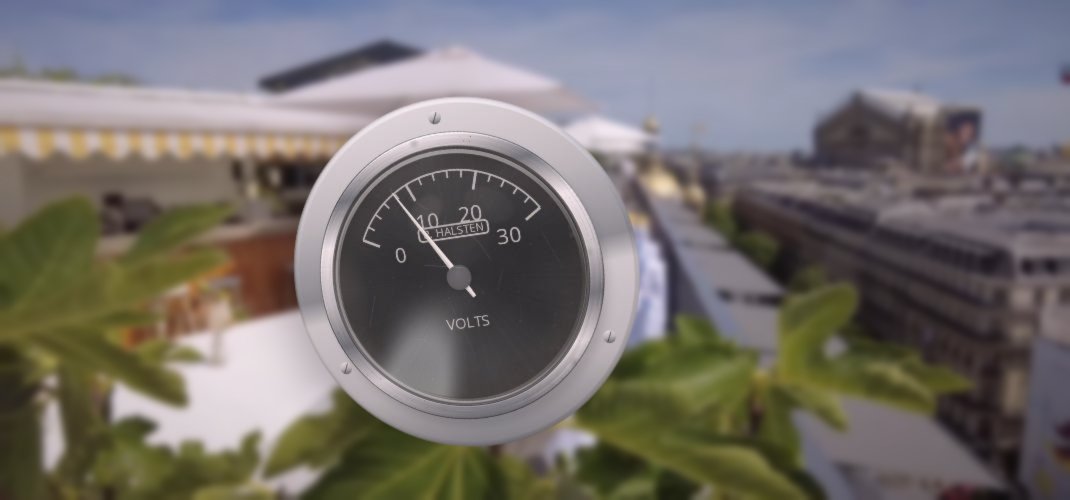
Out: 8 V
